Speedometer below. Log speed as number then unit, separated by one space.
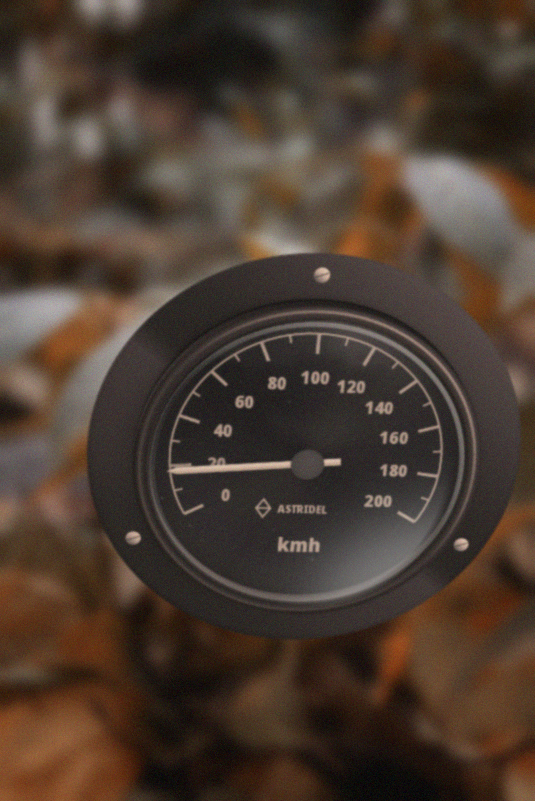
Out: 20 km/h
